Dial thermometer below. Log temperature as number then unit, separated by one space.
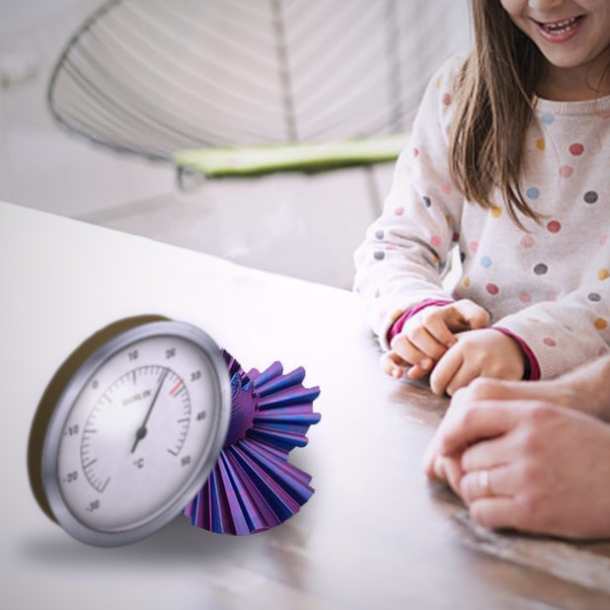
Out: 20 °C
